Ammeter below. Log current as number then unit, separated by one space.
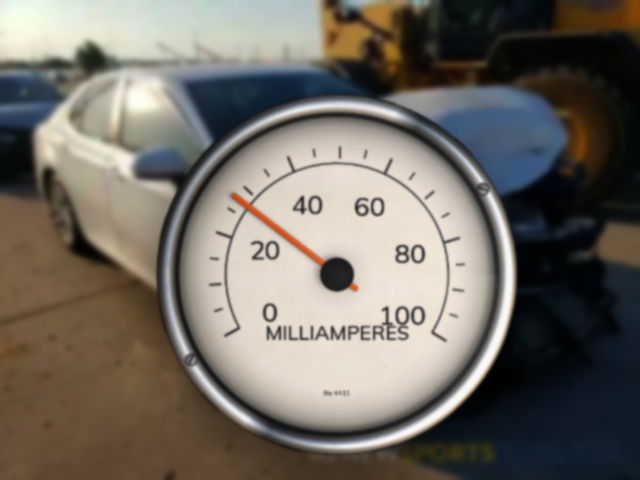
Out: 27.5 mA
